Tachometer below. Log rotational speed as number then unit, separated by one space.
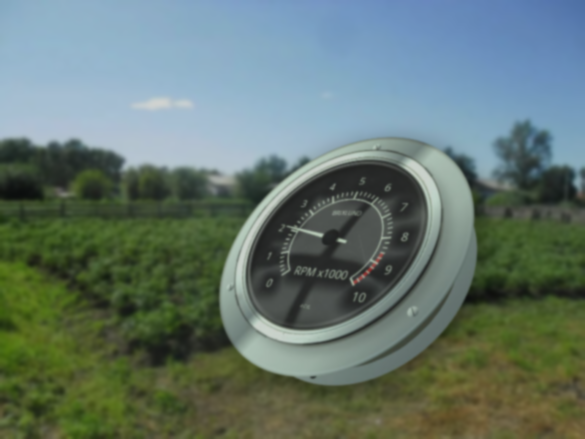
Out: 2000 rpm
